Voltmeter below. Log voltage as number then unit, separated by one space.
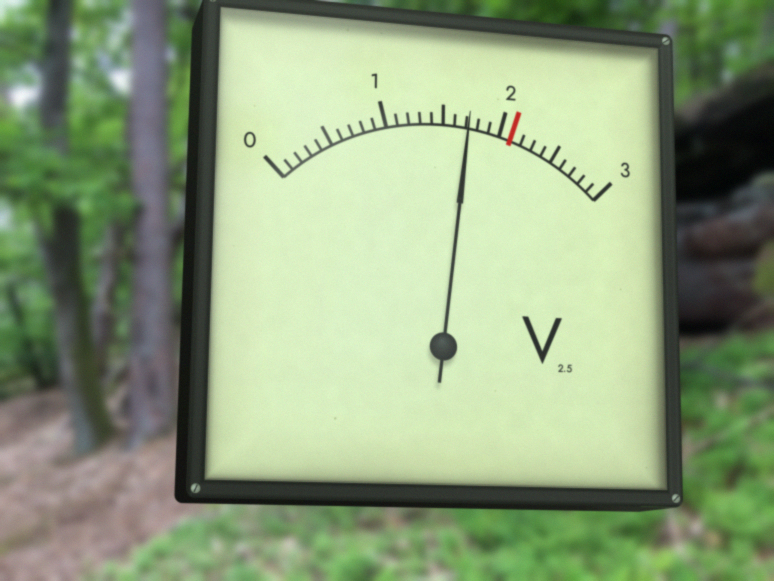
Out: 1.7 V
